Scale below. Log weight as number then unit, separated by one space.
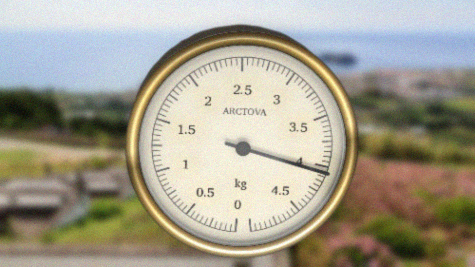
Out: 4.05 kg
